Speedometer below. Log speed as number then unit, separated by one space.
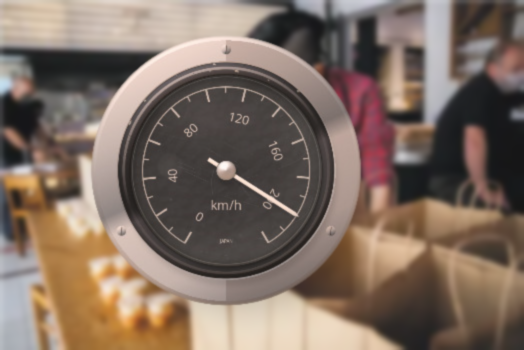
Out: 200 km/h
